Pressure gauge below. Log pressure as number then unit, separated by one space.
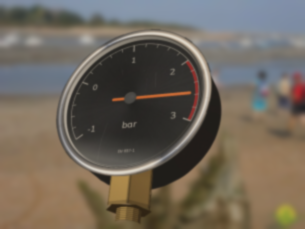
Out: 2.6 bar
